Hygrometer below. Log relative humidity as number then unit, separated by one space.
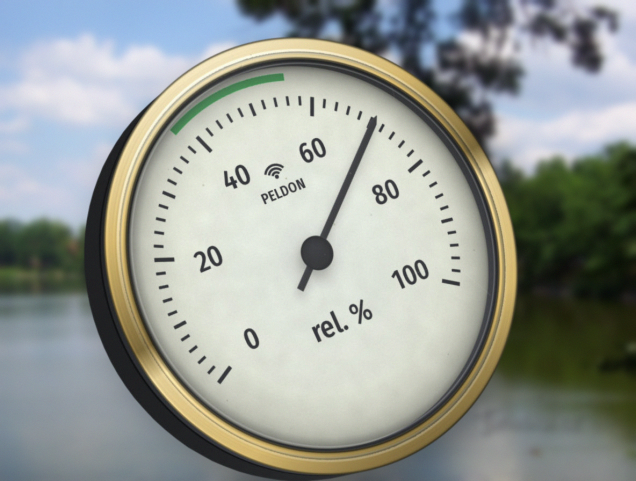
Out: 70 %
